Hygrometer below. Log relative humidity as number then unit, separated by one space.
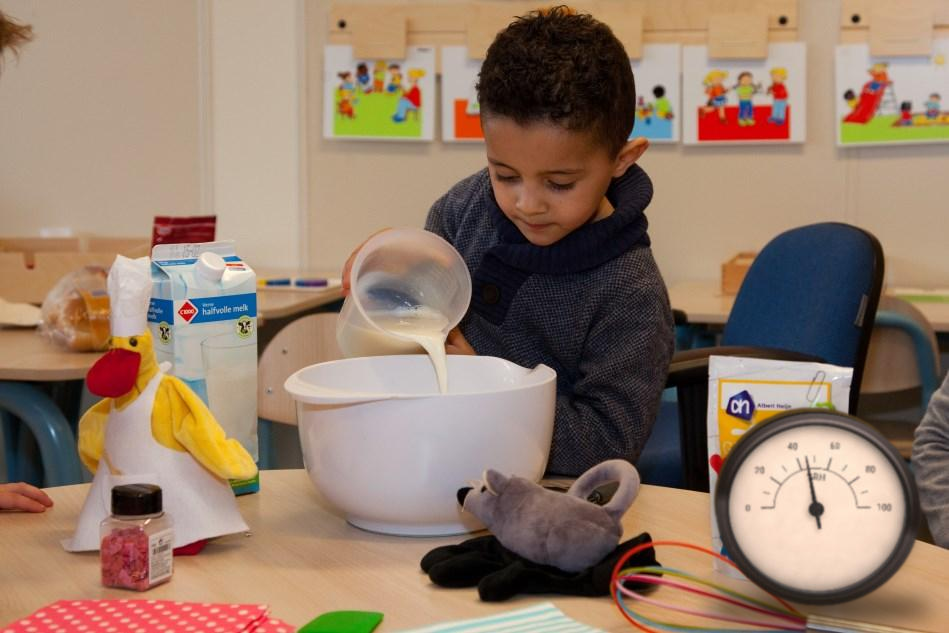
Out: 45 %
